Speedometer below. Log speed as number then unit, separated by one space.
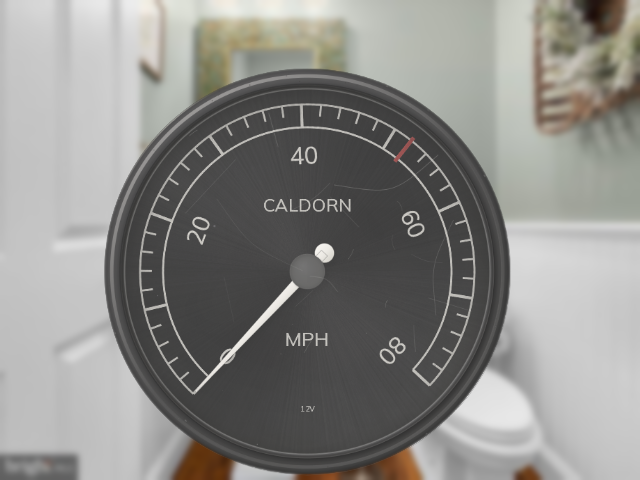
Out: 0 mph
